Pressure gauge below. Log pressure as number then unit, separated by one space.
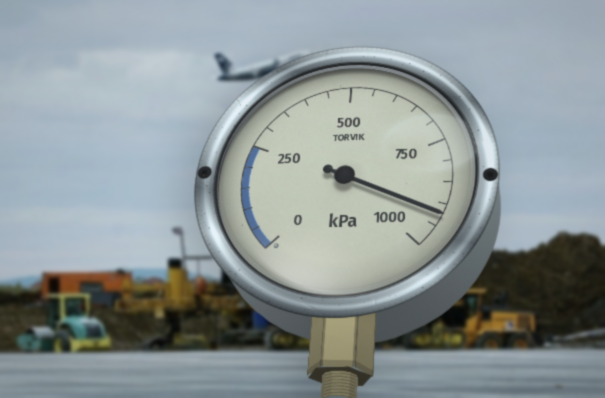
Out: 925 kPa
